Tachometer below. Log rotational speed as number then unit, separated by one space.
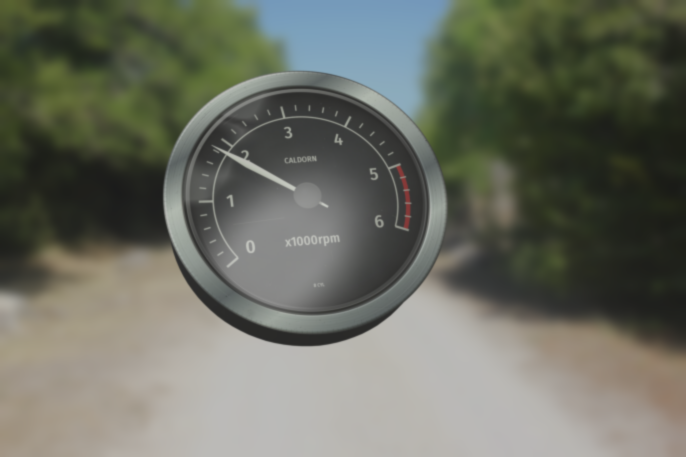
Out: 1800 rpm
